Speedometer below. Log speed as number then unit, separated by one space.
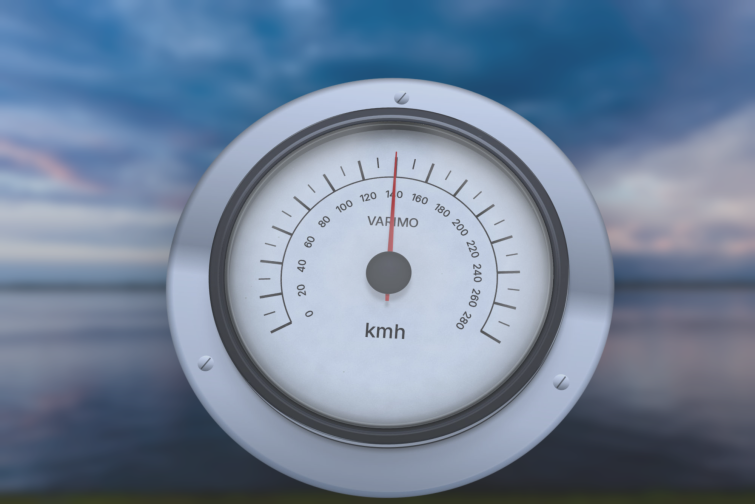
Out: 140 km/h
